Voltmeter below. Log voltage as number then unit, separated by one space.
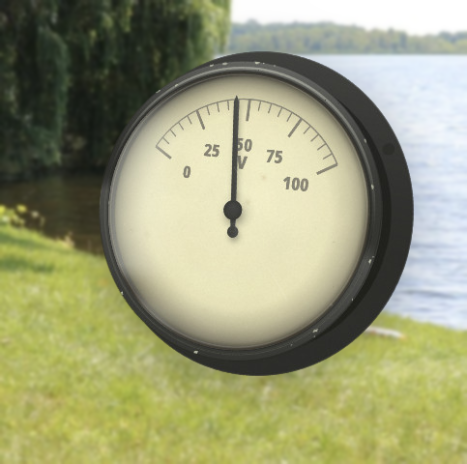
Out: 45 V
